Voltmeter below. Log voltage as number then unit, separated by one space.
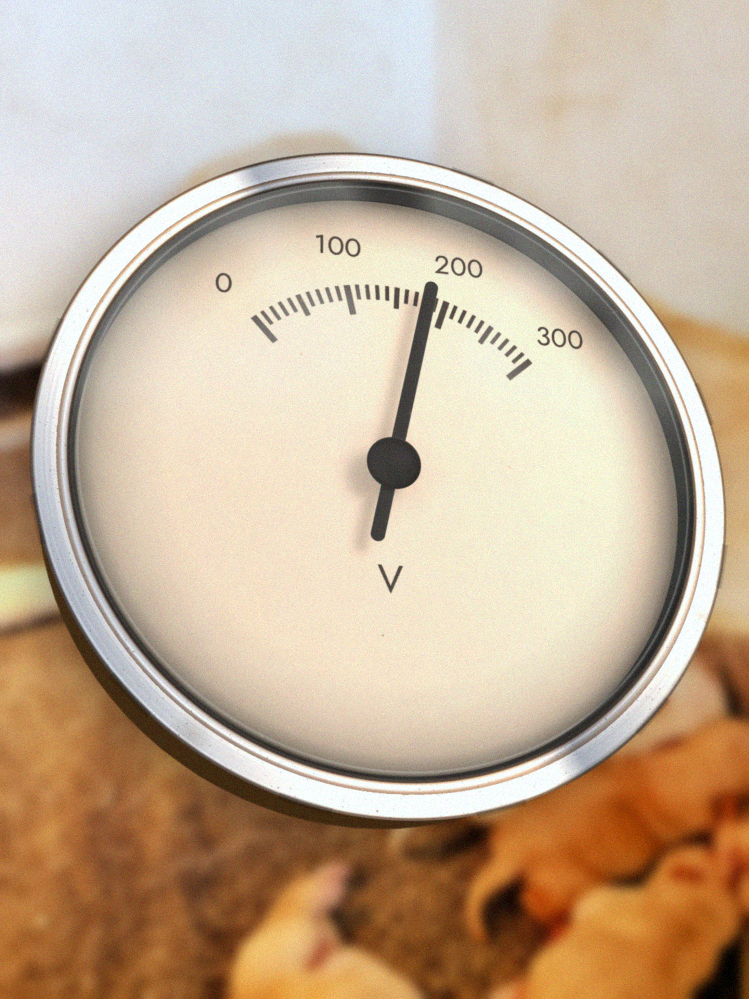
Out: 180 V
